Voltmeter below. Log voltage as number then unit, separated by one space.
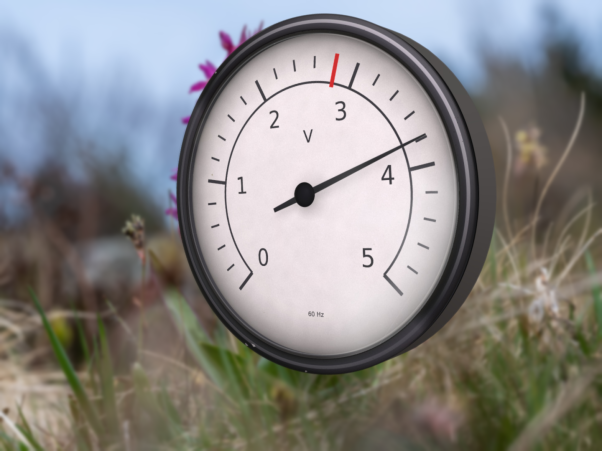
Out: 3.8 V
